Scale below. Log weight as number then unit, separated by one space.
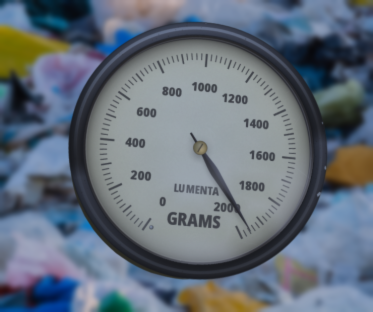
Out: 1960 g
